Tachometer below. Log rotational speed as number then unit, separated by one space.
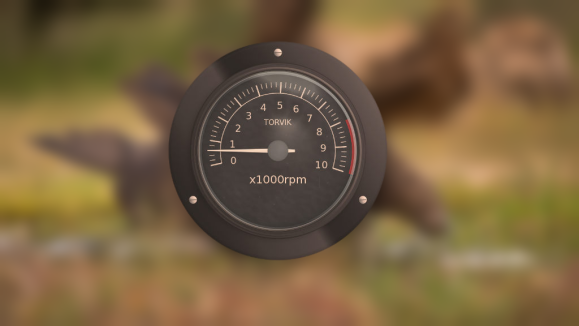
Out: 600 rpm
